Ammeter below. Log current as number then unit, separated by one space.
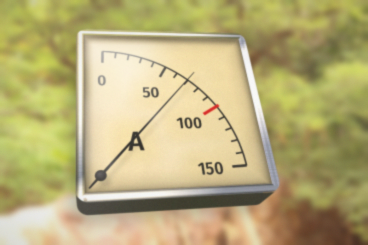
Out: 70 A
